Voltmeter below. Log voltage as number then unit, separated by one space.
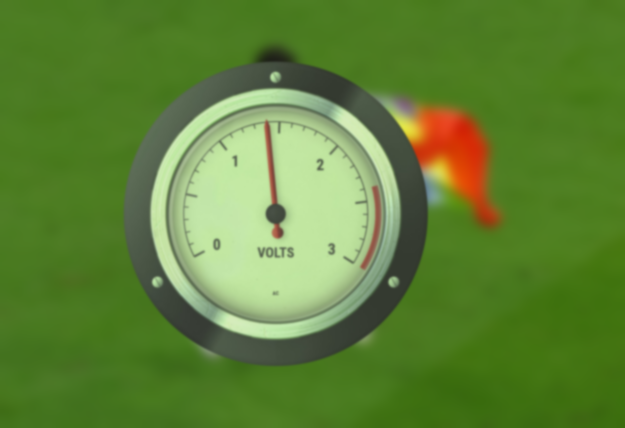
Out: 1.4 V
